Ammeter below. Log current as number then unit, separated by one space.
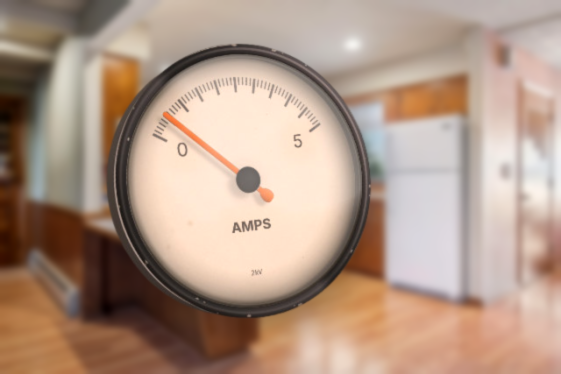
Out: 0.5 A
